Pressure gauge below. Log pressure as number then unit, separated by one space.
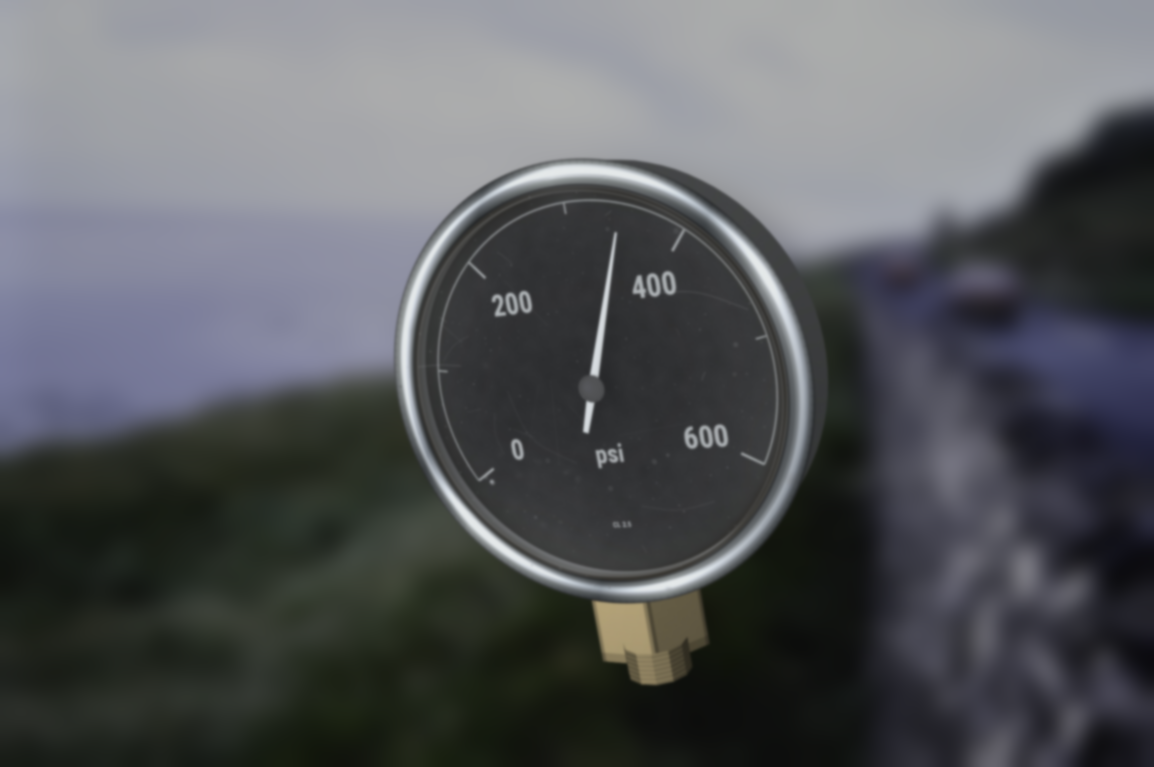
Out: 350 psi
